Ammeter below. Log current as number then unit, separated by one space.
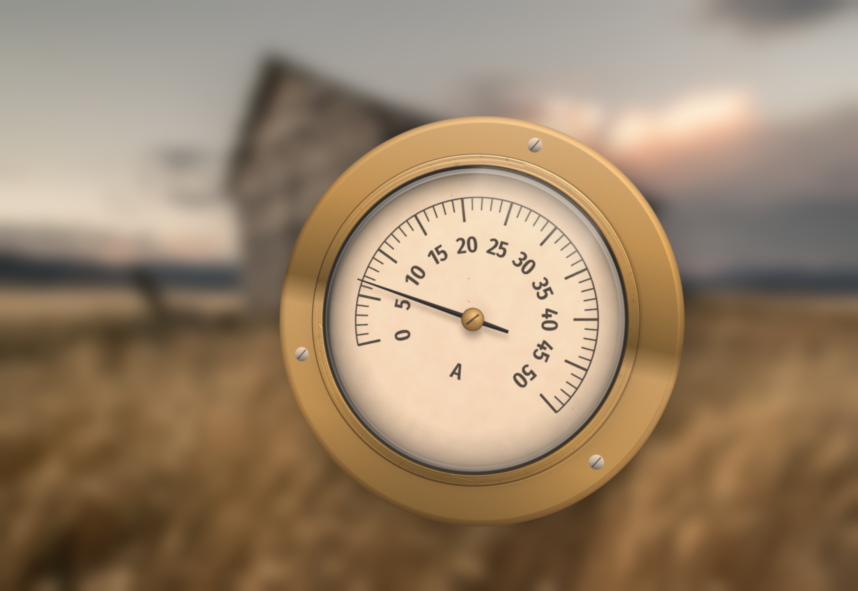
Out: 6.5 A
